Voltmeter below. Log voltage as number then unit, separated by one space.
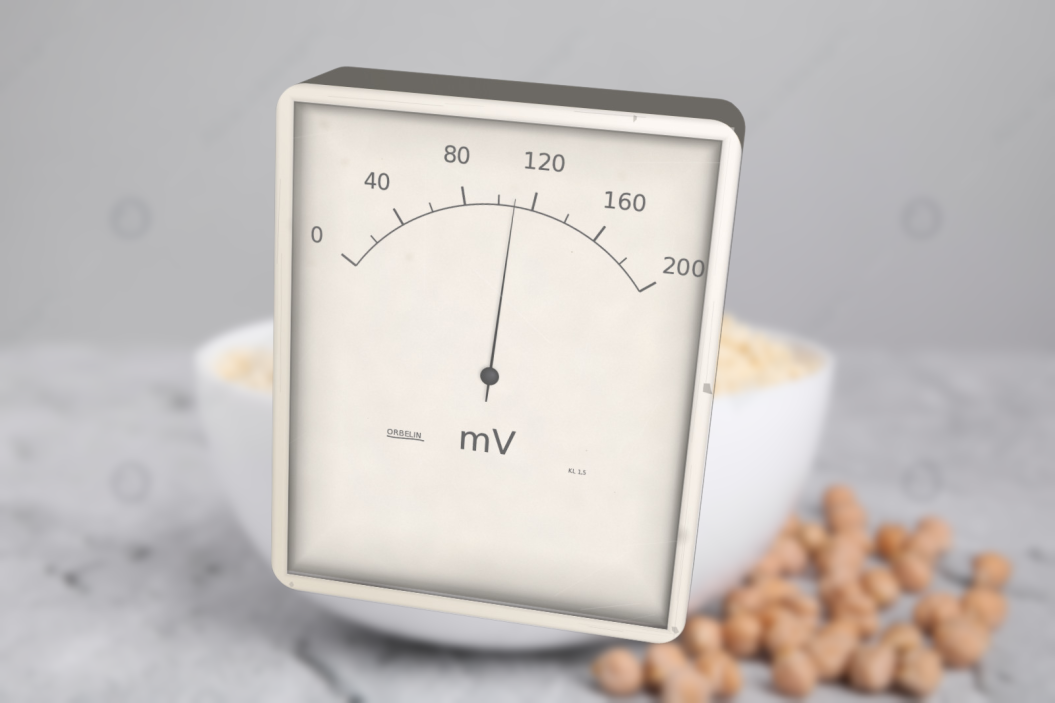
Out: 110 mV
